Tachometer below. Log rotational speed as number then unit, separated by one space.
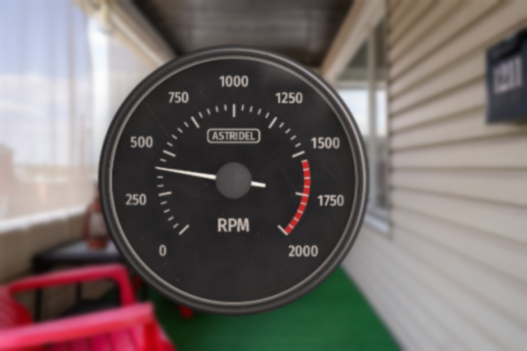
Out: 400 rpm
